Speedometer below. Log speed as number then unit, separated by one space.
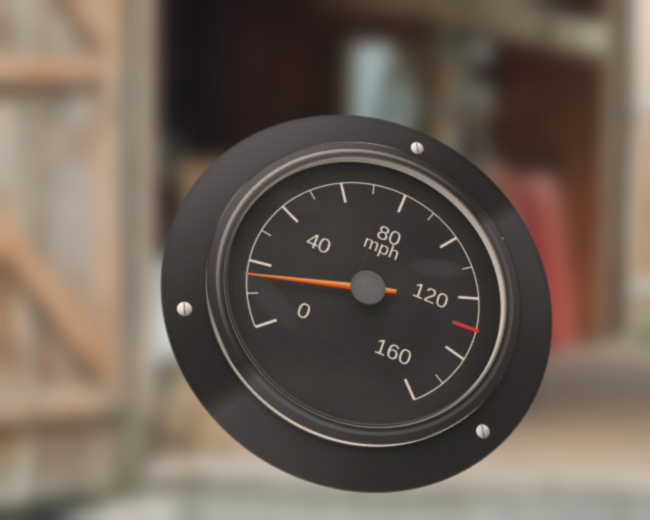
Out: 15 mph
